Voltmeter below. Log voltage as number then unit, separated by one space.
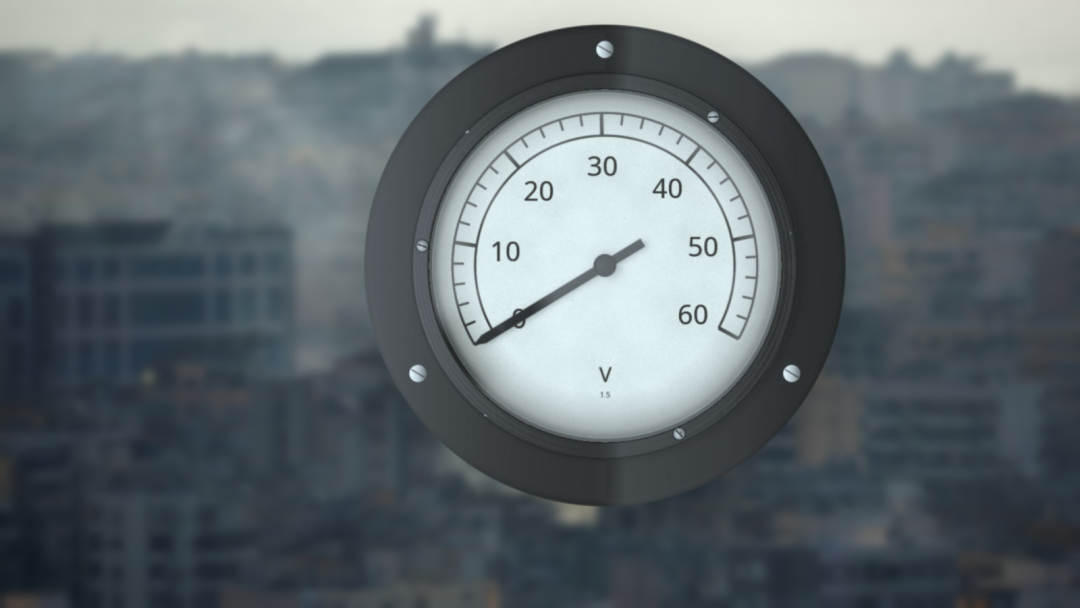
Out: 0 V
